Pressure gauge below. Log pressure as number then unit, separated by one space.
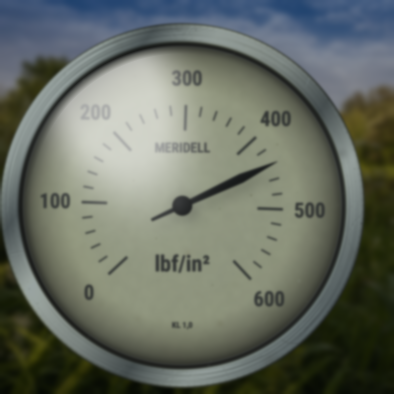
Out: 440 psi
